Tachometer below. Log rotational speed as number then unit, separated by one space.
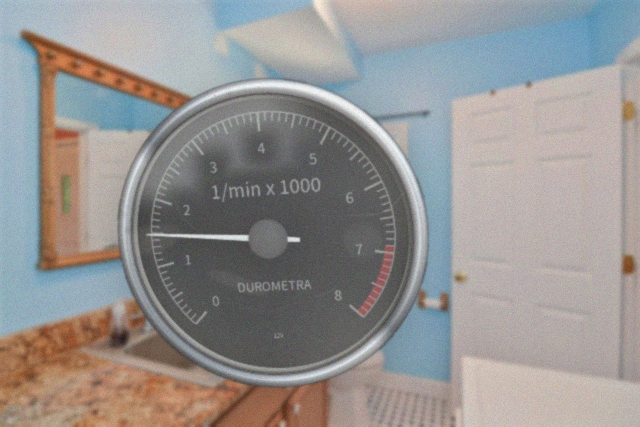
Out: 1500 rpm
